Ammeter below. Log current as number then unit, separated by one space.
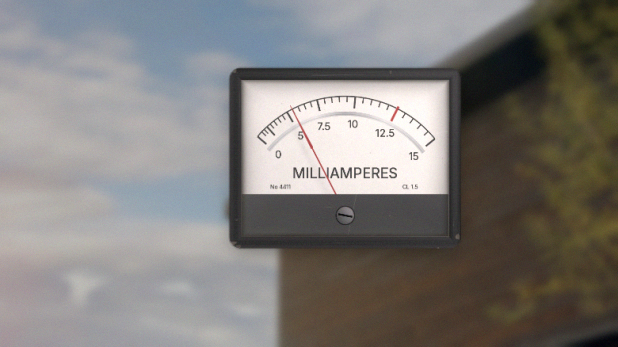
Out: 5.5 mA
